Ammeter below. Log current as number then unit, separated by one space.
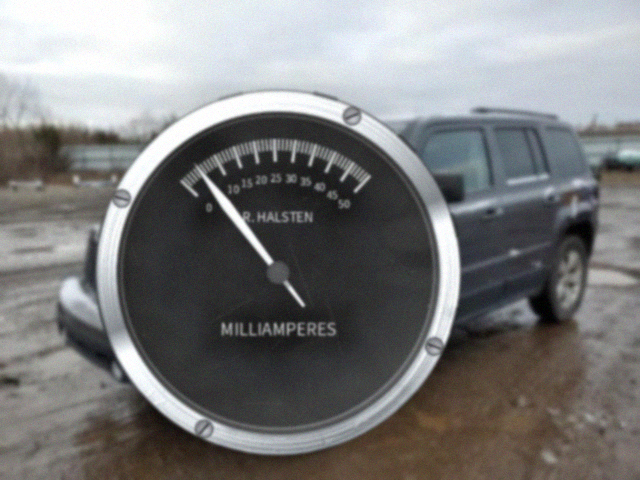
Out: 5 mA
